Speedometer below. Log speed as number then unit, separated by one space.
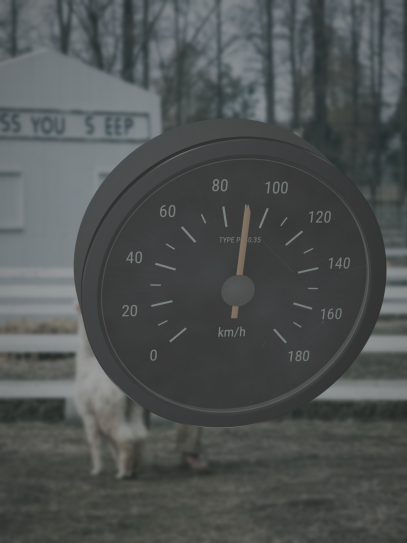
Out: 90 km/h
